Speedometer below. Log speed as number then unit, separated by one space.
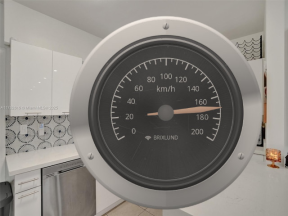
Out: 170 km/h
